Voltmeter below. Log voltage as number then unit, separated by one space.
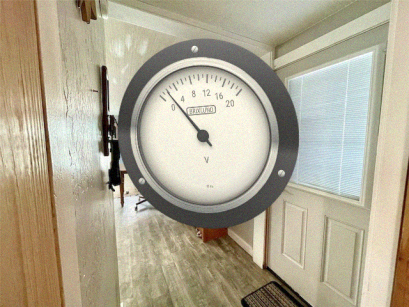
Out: 2 V
